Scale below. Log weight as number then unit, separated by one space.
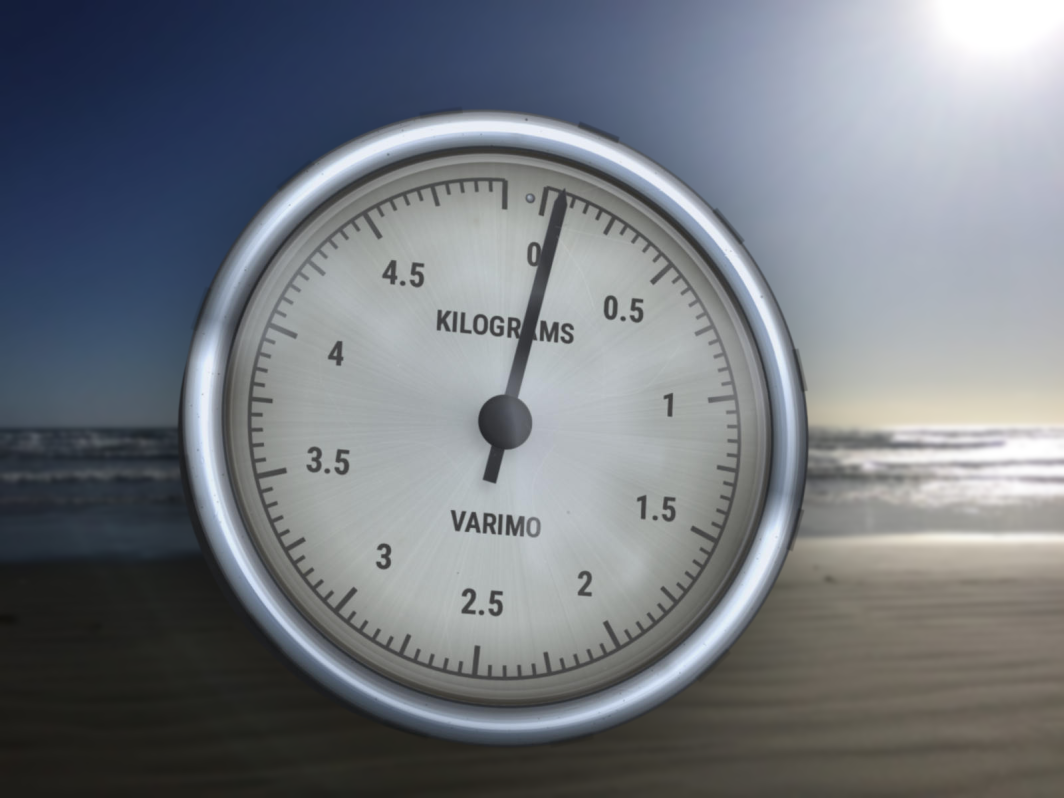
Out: 0.05 kg
